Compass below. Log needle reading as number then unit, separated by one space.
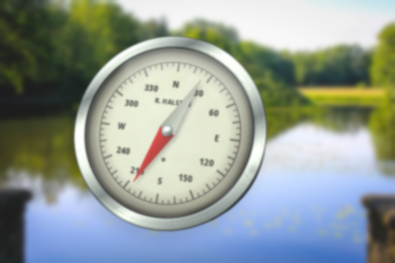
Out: 205 °
